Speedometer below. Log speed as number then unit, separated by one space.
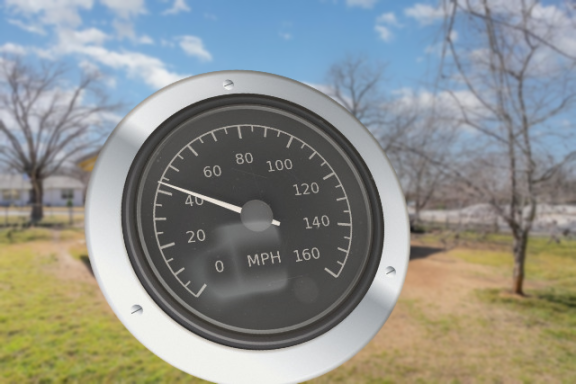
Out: 42.5 mph
